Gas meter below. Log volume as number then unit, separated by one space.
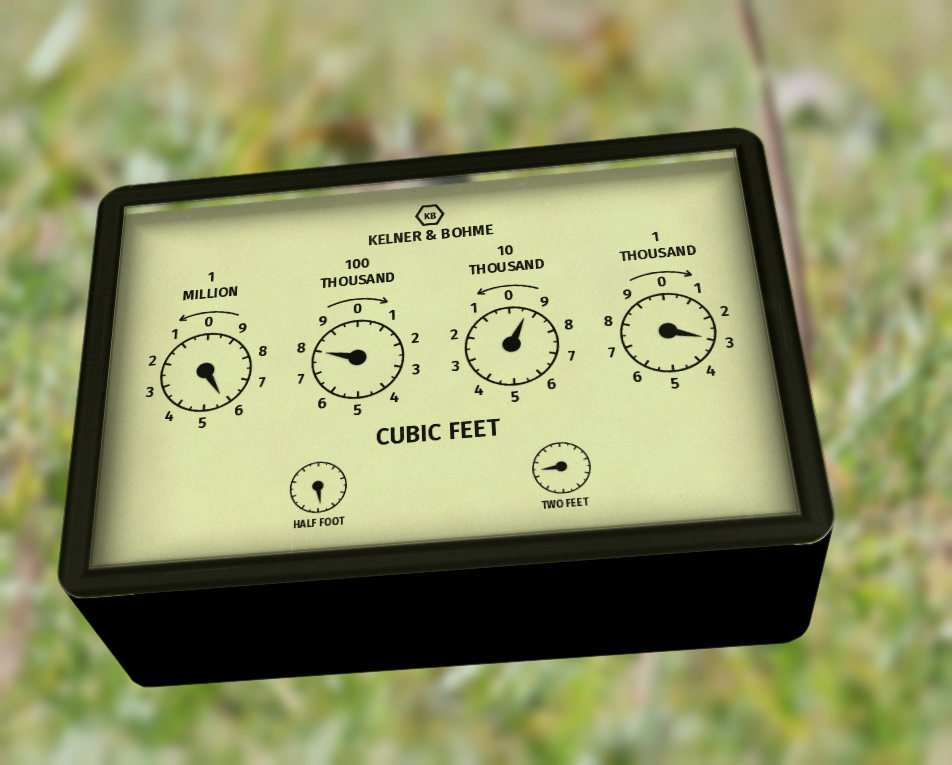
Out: 579300 ft³
